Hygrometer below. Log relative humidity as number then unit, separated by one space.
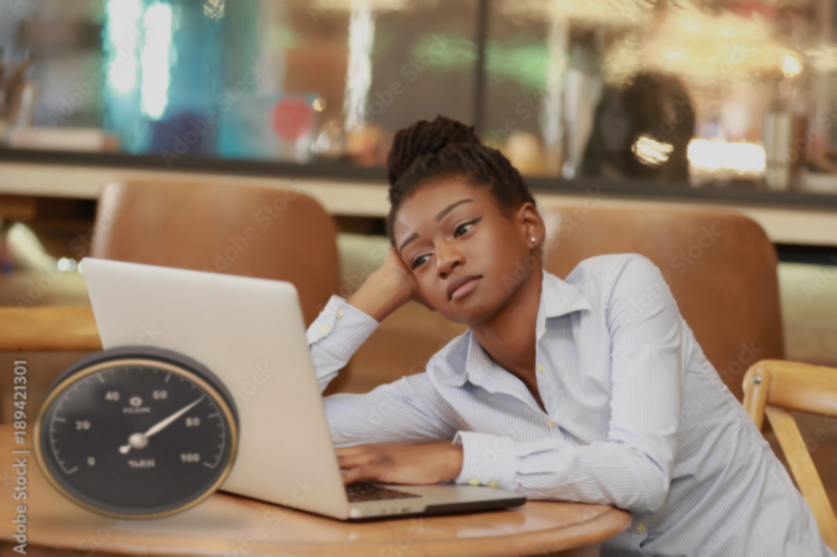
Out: 72 %
